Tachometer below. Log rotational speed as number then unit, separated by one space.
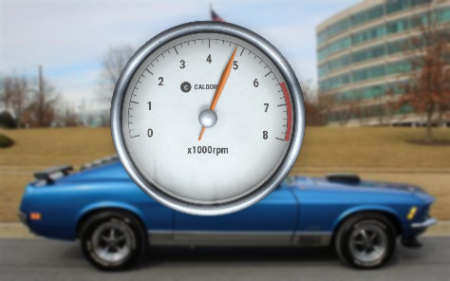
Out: 4800 rpm
